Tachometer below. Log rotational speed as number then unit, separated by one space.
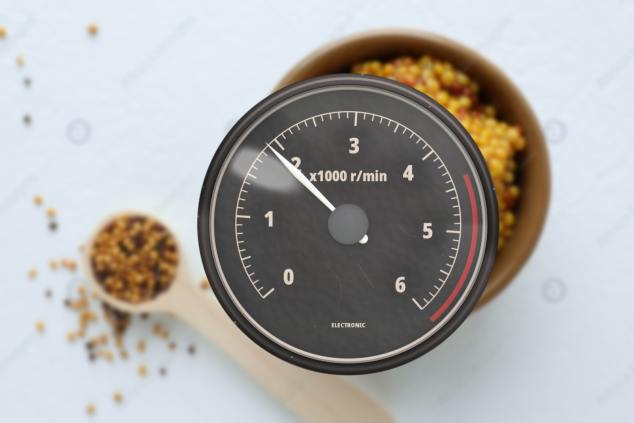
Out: 1900 rpm
